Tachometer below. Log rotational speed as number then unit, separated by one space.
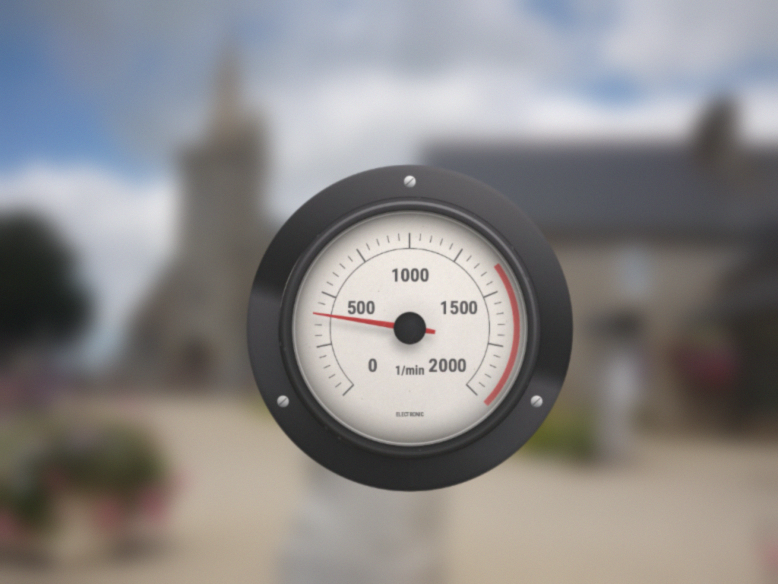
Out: 400 rpm
